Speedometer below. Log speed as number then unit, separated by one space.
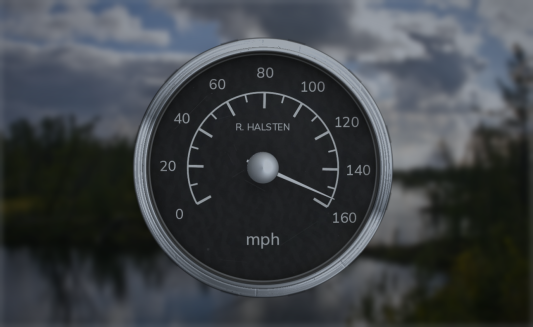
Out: 155 mph
